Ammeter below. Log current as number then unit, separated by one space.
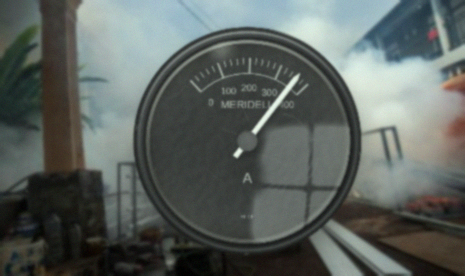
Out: 360 A
